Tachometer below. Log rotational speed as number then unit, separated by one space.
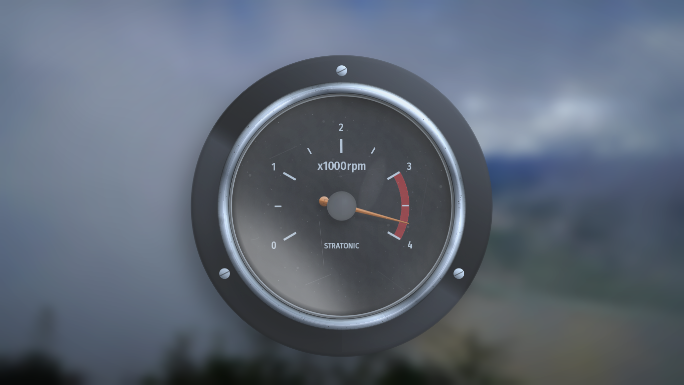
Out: 3750 rpm
